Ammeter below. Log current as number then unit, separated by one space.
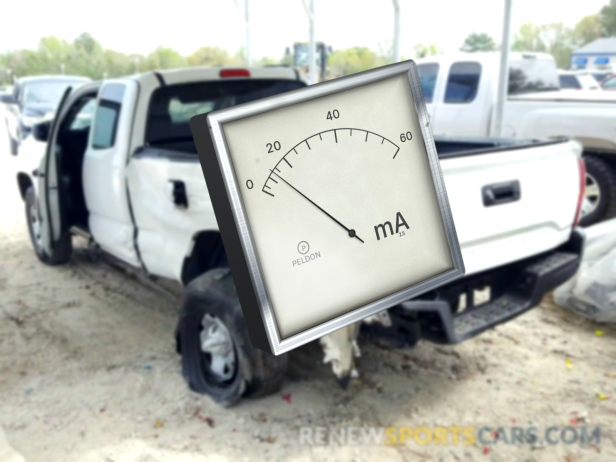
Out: 12.5 mA
